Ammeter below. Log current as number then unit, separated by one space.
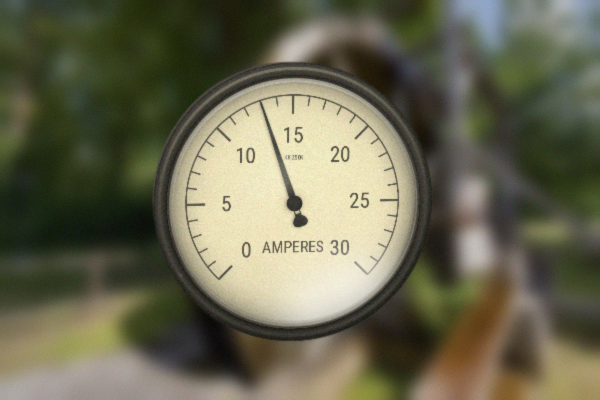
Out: 13 A
